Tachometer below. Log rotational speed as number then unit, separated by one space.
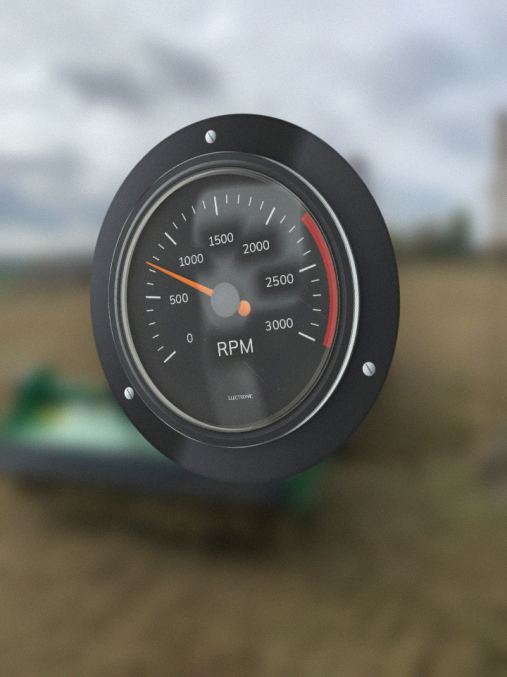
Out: 750 rpm
